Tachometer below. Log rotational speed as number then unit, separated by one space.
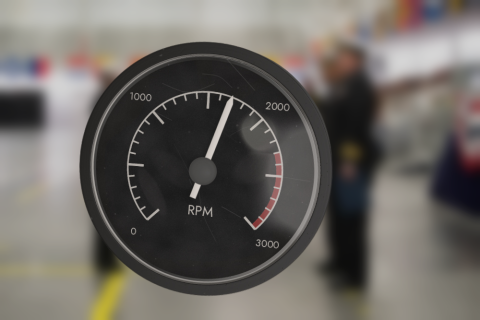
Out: 1700 rpm
